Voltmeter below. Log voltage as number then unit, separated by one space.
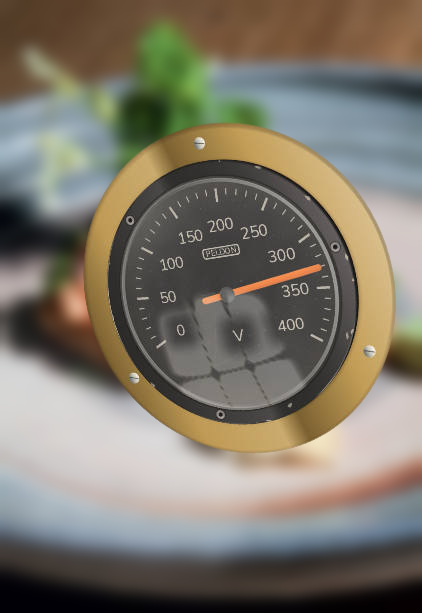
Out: 330 V
